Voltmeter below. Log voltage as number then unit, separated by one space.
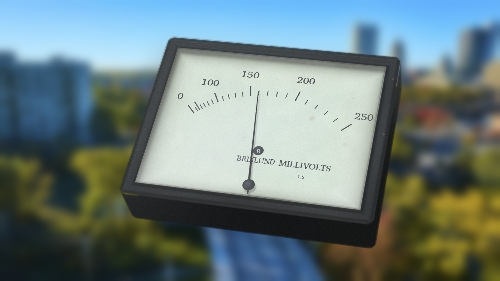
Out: 160 mV
